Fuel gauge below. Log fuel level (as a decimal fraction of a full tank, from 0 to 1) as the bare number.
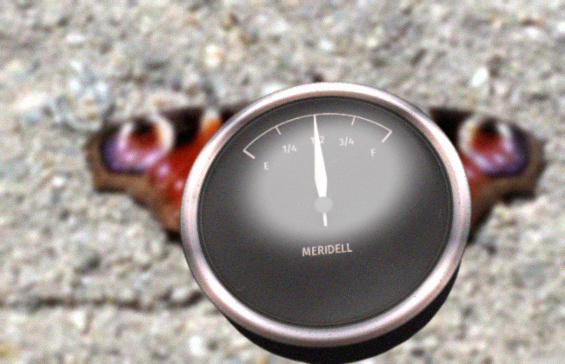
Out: 0.5
